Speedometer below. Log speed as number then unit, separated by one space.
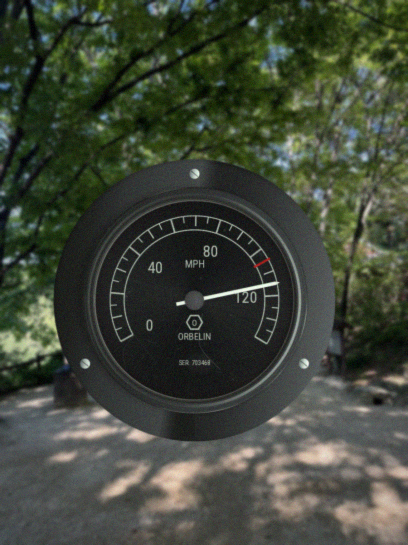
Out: 115 mph
